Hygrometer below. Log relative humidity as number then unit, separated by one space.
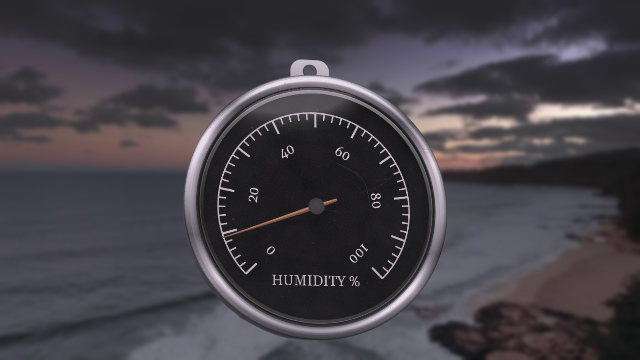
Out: 9 %
